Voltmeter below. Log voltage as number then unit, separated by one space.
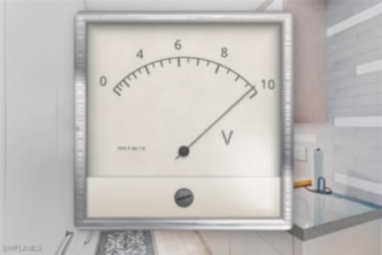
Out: 9.75 V
